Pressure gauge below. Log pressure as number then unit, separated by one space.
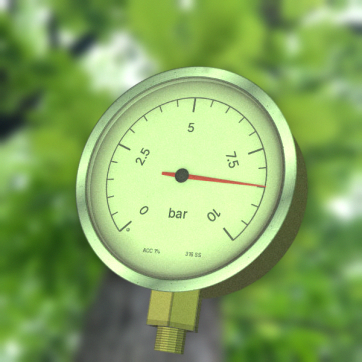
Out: 8.5 bar
